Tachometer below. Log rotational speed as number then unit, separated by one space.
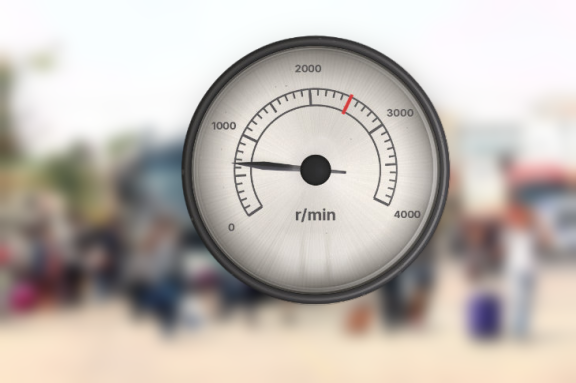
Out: 650 rpm
